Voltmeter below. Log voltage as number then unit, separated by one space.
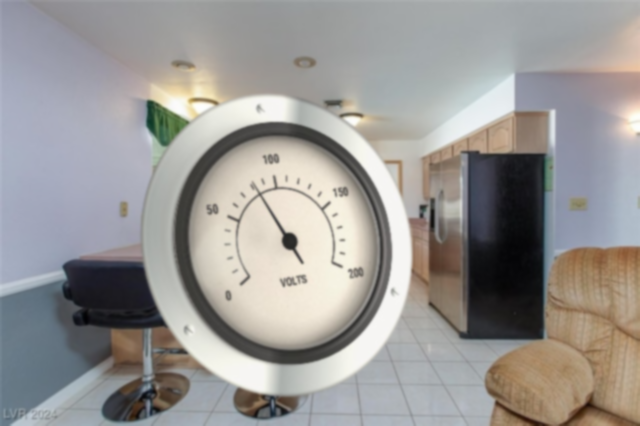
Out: 80 V
